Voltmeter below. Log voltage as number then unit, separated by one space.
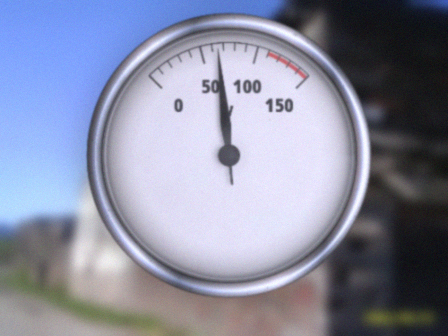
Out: 65 V
